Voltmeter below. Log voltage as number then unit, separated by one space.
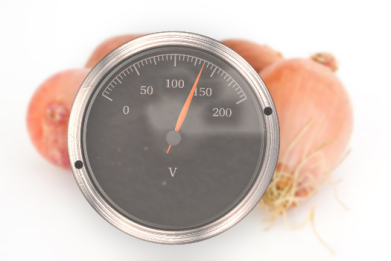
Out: 135 V
